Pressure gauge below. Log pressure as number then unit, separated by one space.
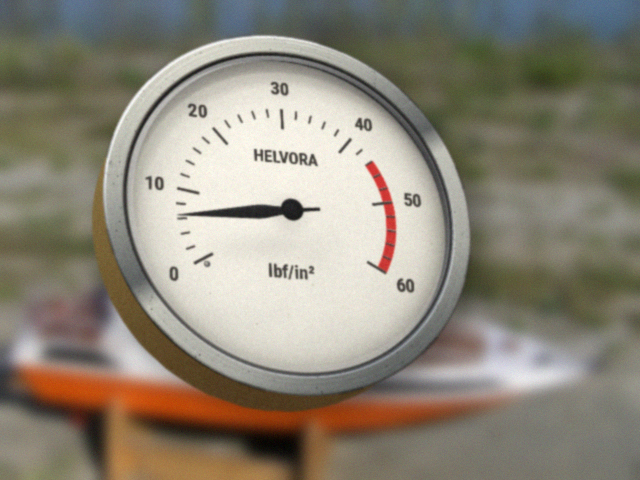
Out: 6 psi
